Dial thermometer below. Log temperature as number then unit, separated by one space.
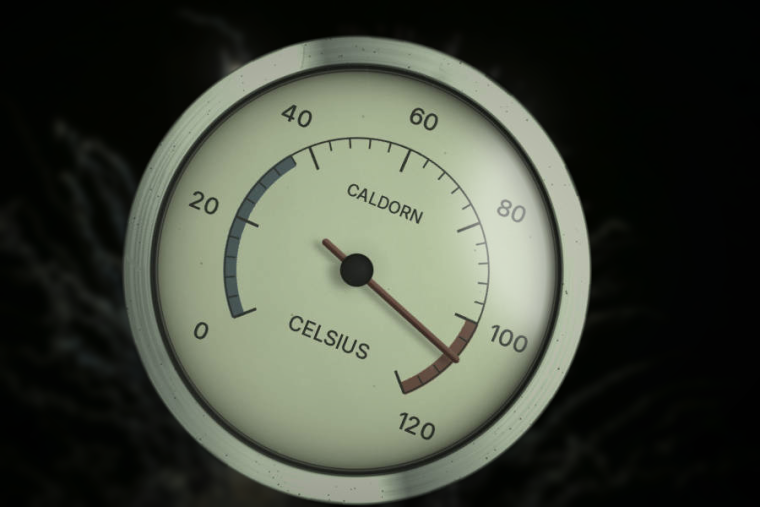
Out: 108 °C
